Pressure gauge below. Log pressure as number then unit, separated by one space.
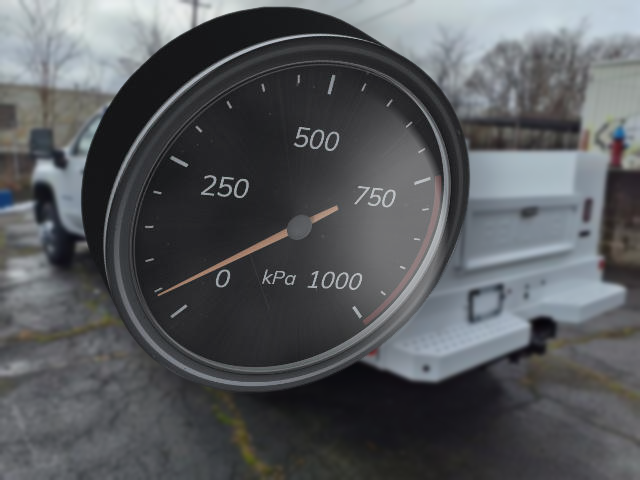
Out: 50 kPa
